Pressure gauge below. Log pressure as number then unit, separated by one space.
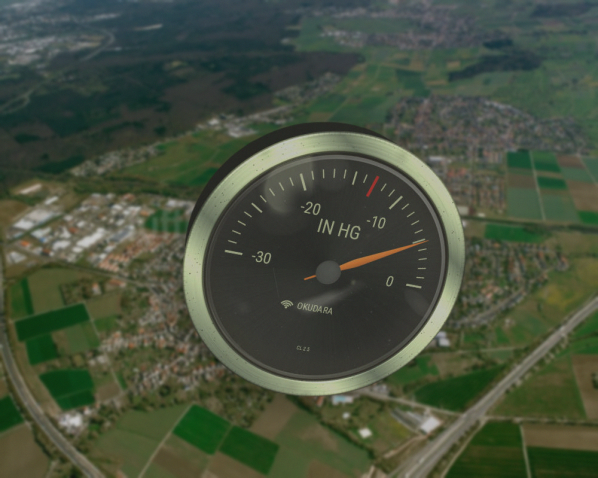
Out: -5 inHg
